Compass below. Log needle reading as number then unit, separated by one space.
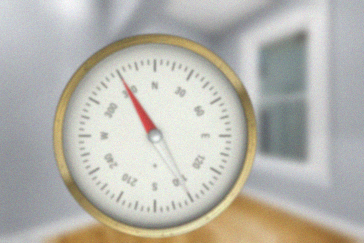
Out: 330 °
